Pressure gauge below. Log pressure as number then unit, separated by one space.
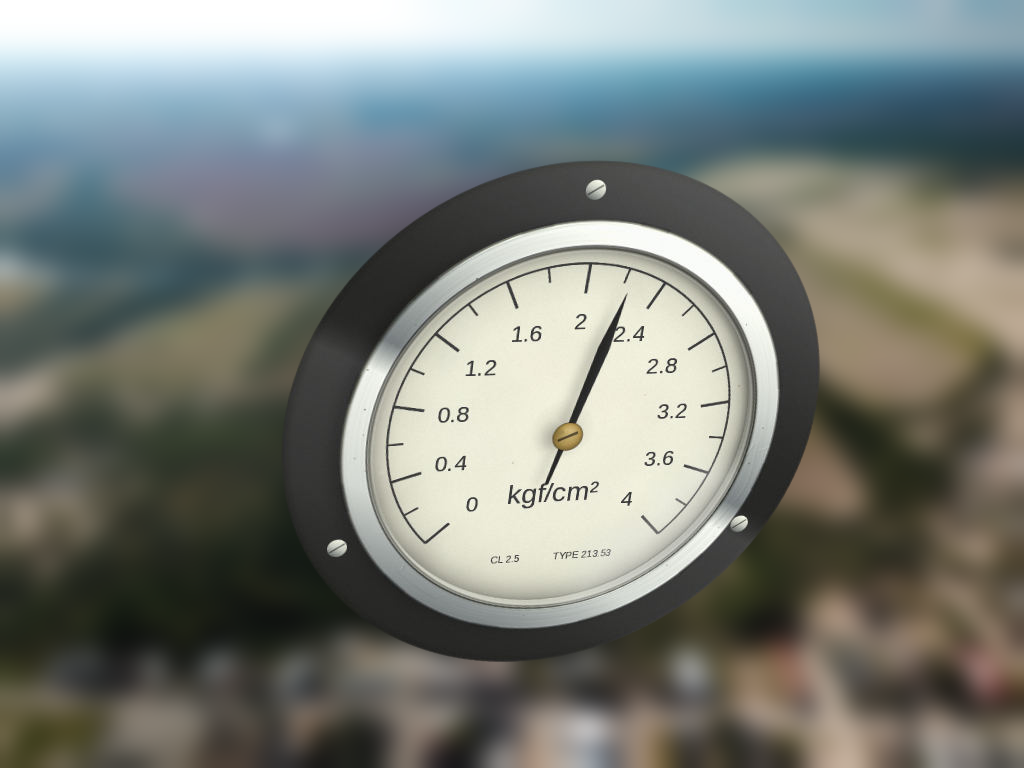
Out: 2.2 kg/cm²
